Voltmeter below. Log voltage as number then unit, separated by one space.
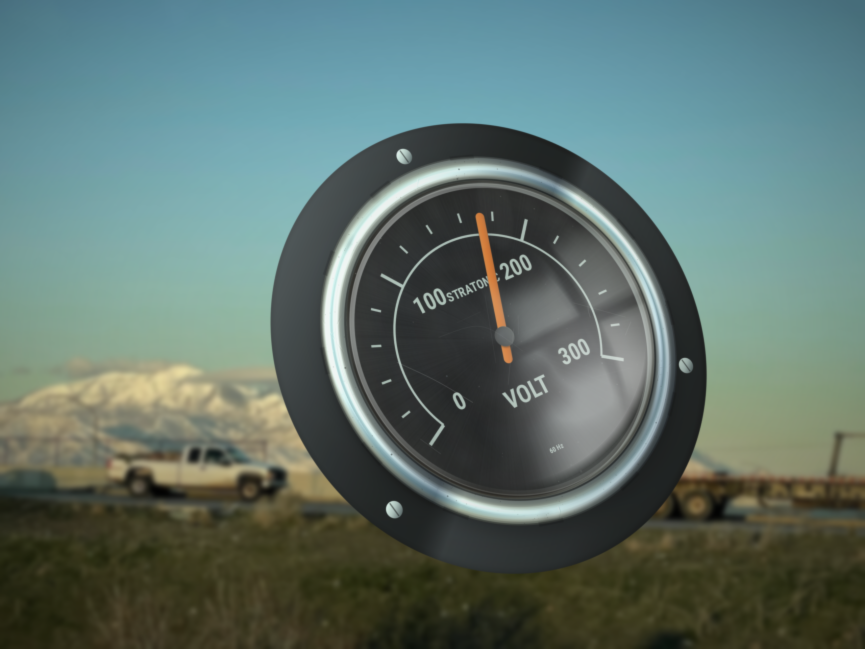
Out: 170 V
